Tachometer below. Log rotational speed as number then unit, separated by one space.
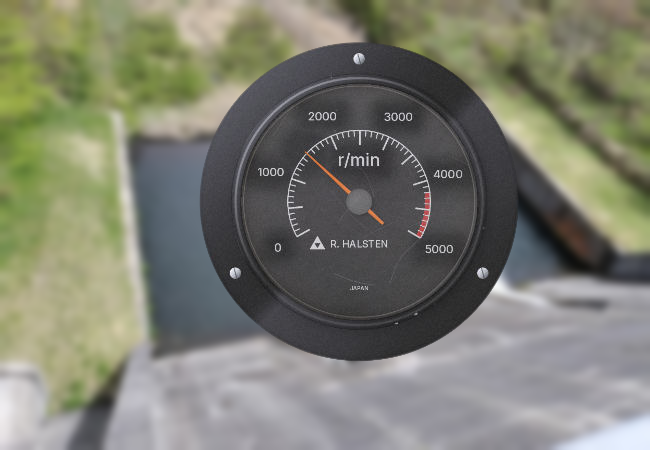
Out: 1500 rpm
